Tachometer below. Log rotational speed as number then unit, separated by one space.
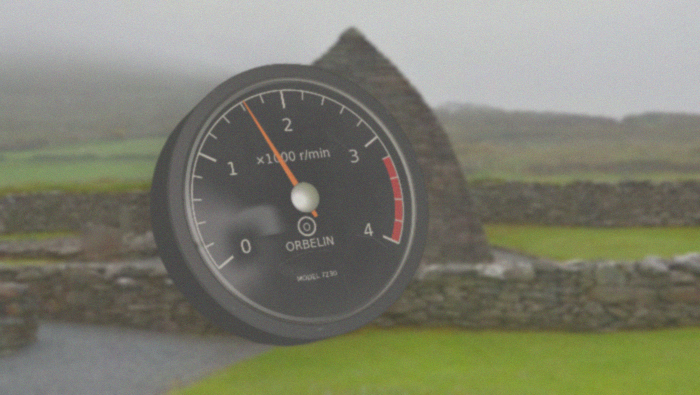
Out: 1600 rpm
